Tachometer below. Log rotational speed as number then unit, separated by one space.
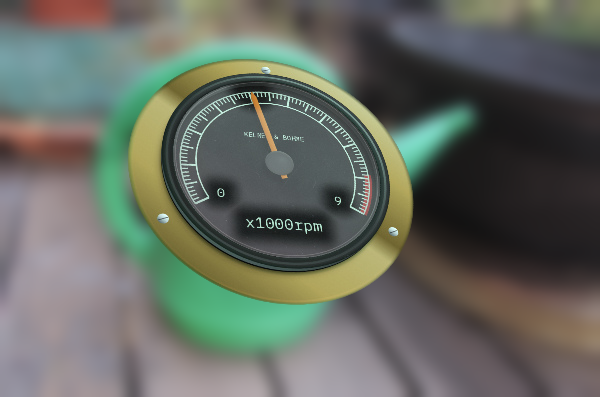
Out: 4000 rpm
